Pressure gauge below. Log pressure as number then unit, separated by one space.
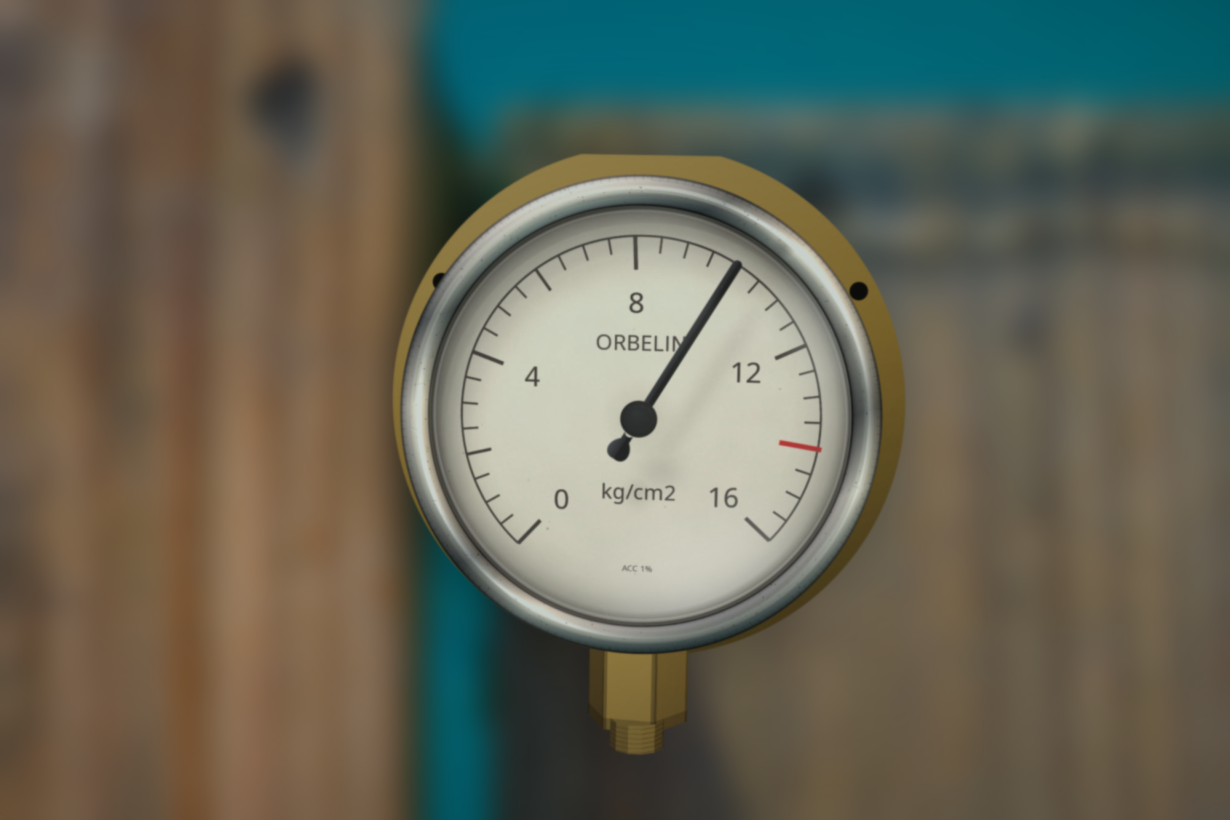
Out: 10 kg/cm²
